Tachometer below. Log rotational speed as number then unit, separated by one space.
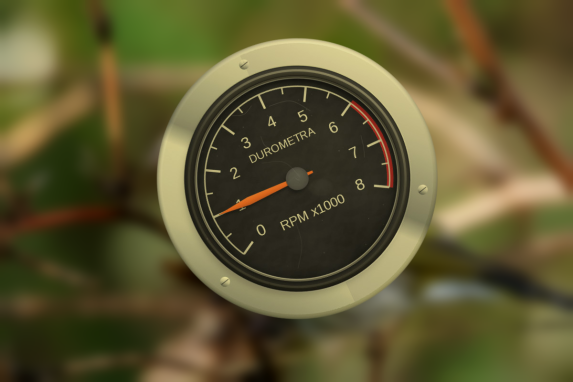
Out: 1000 rpm
